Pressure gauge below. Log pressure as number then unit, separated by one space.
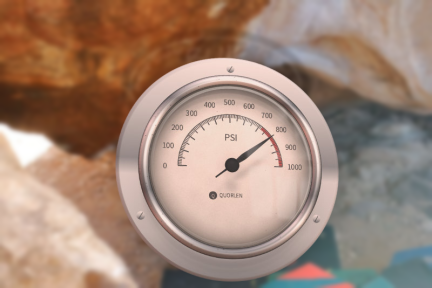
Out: 800 psi
